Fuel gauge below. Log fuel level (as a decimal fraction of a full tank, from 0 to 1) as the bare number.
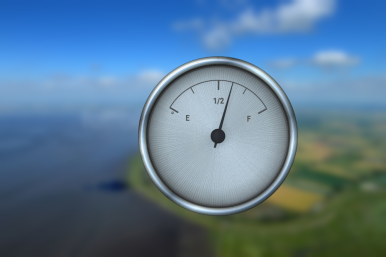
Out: 0.625
